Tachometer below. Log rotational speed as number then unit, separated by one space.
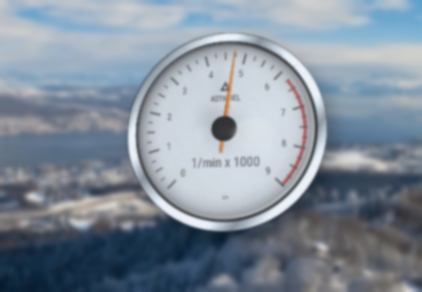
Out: 4750 rpm
